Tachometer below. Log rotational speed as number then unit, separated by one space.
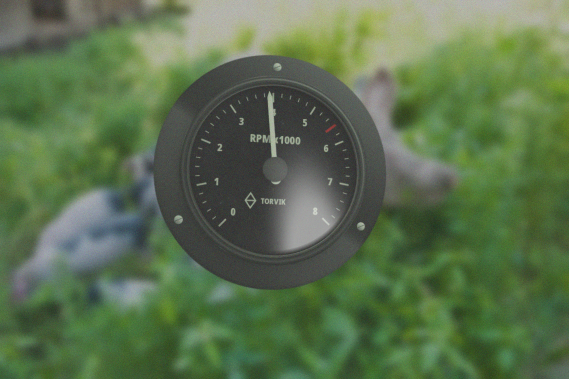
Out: 3900 rpm
